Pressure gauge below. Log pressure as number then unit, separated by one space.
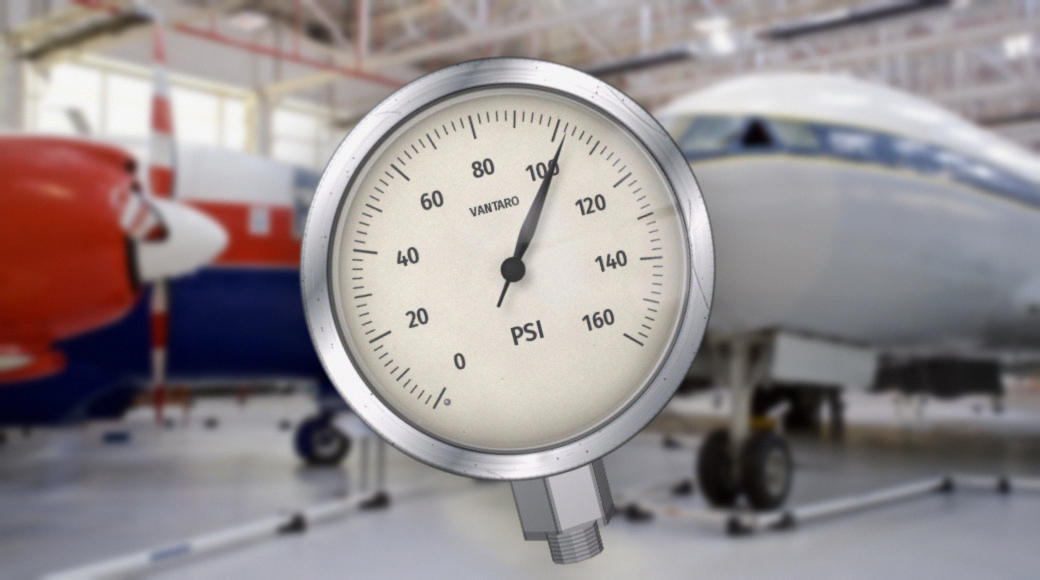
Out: 102 psi
